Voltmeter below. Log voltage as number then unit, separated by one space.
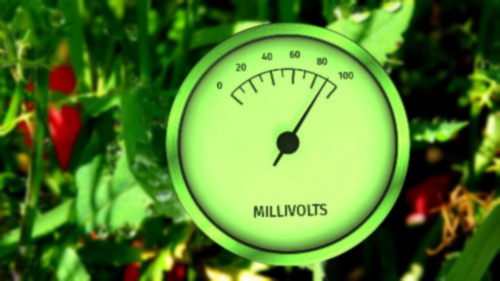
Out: 90 mV
